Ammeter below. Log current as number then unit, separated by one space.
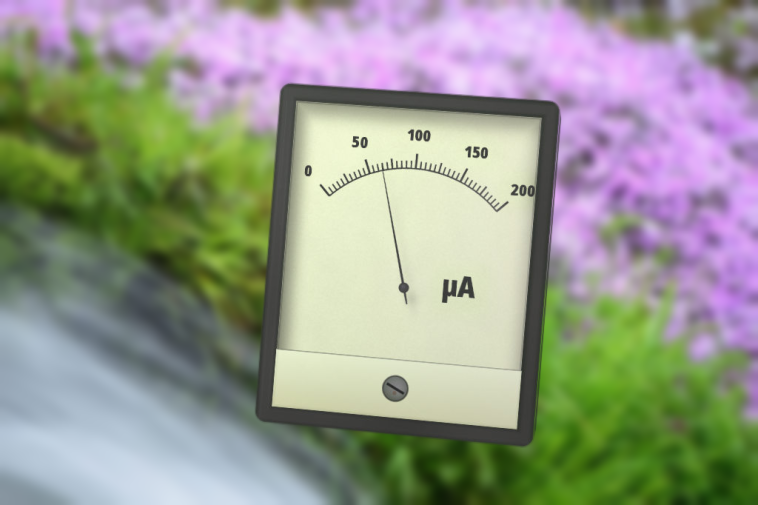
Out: 65 µA
